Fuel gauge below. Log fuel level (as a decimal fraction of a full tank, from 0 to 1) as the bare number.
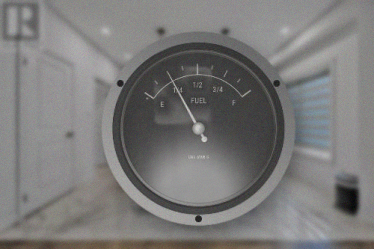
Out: 0.25
